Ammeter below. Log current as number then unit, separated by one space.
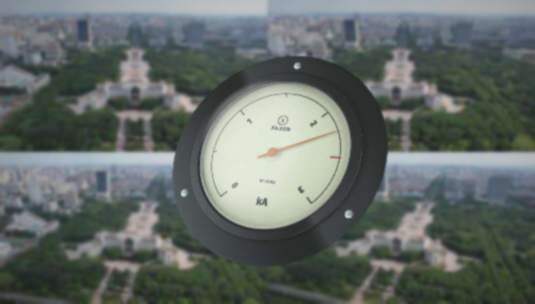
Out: 2.25 kA
